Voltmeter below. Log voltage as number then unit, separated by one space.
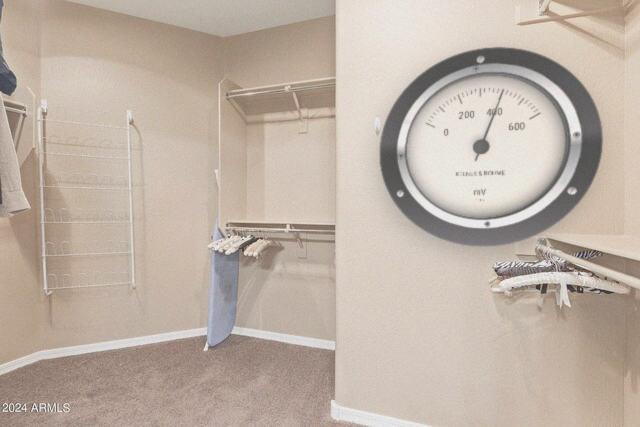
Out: 400 mV
